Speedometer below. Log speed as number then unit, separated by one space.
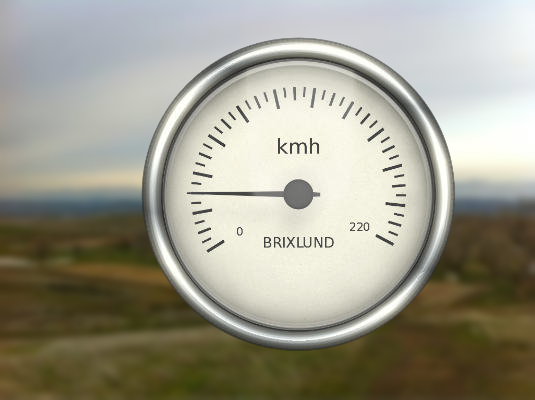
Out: 30 km/h
